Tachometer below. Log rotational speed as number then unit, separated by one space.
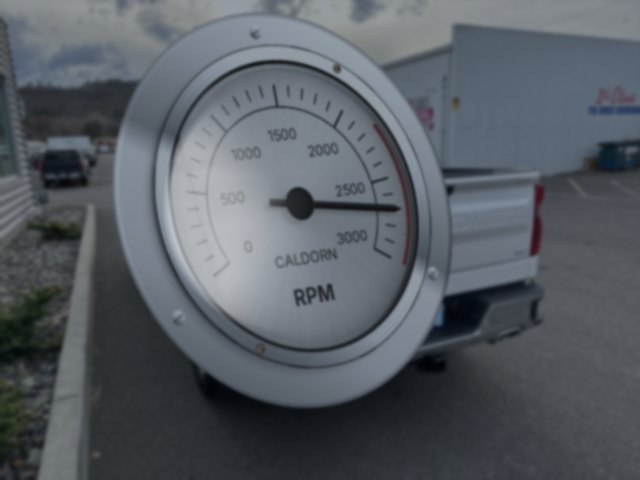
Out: 2700 rpm
